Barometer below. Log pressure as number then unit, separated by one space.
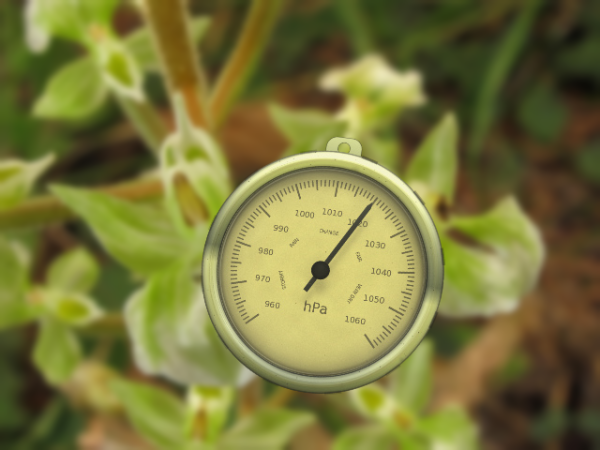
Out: 1020 hPa
